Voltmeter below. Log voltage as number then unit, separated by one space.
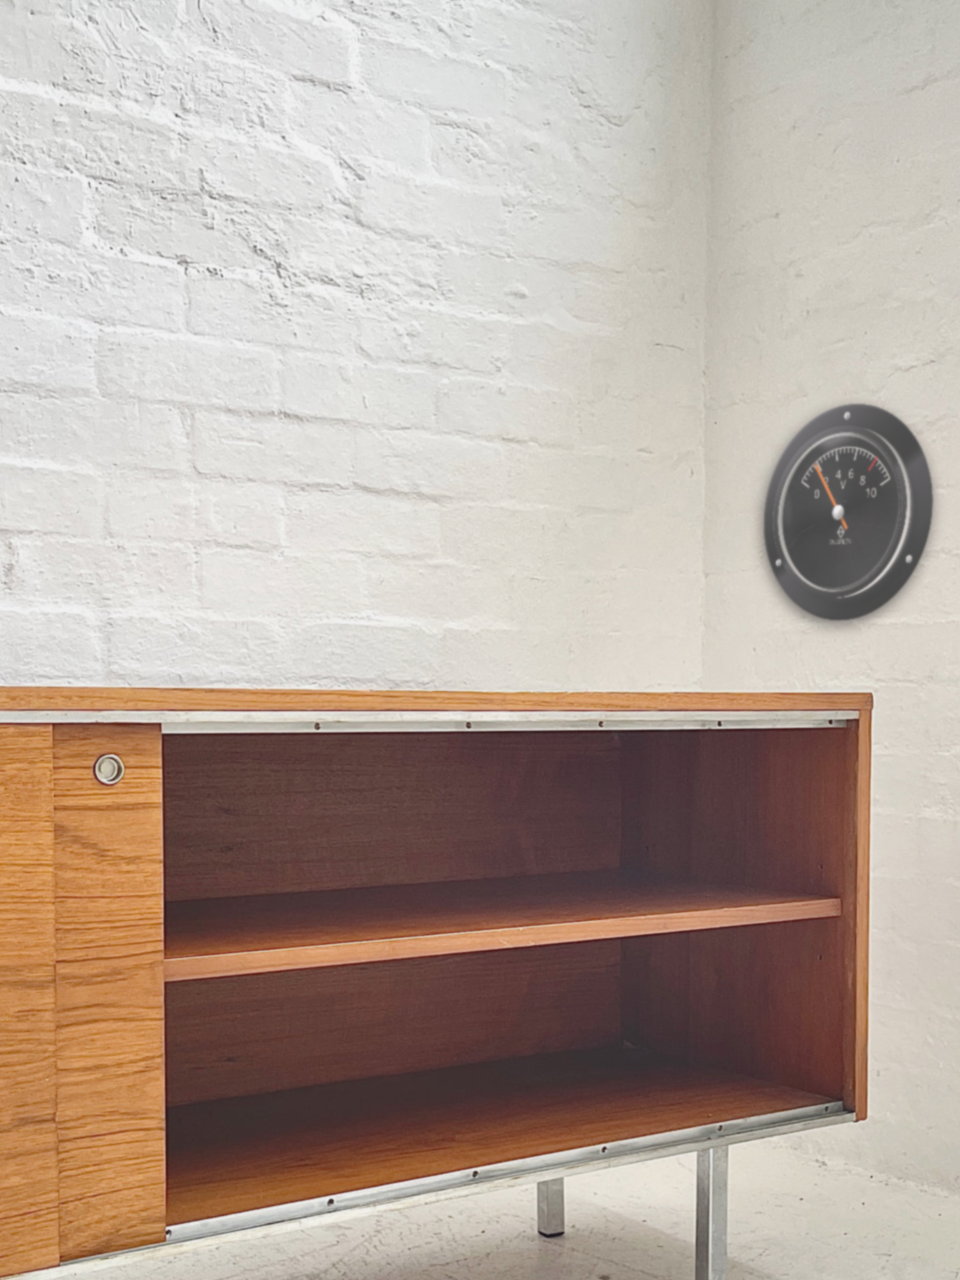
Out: 2 V
